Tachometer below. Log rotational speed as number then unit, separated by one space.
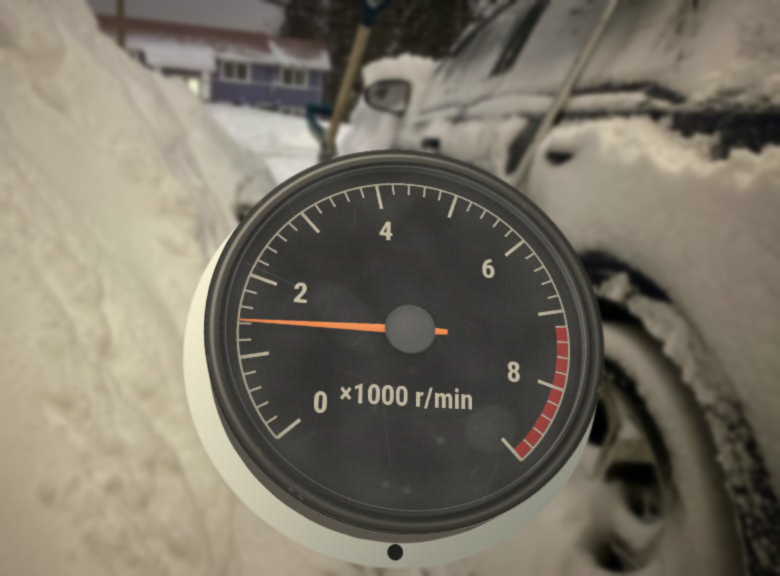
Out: 1400 rpm
